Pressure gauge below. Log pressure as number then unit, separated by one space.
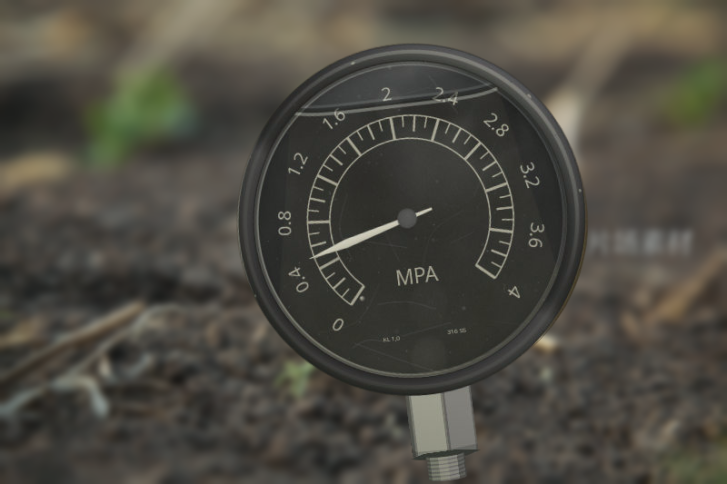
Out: 0.5 MPa
